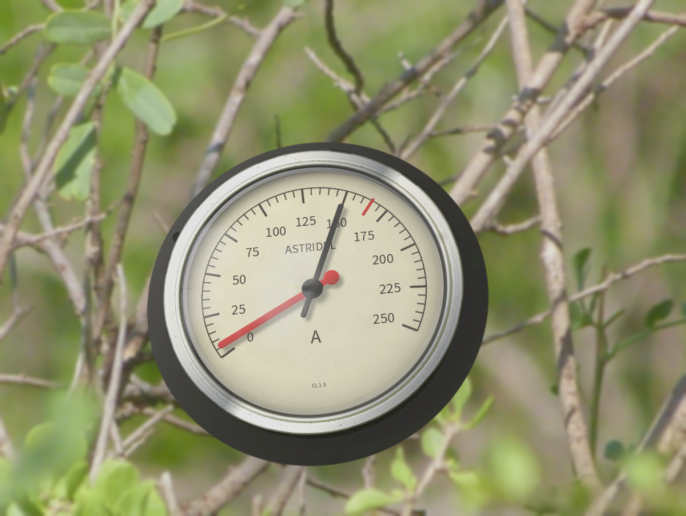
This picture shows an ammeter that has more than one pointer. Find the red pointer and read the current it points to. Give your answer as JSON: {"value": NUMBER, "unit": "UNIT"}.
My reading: {"value": 5, "unit": "A"}
